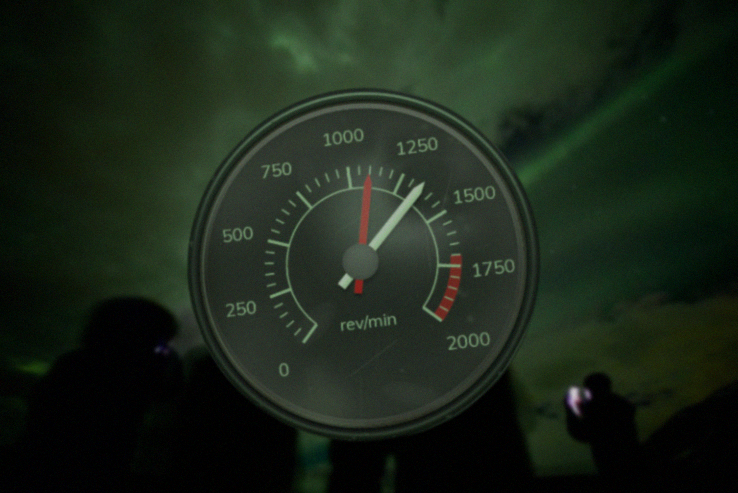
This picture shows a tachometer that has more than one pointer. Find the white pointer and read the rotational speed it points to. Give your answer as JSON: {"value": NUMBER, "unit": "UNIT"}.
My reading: {"value": 1350, "unit": "rpm"}
